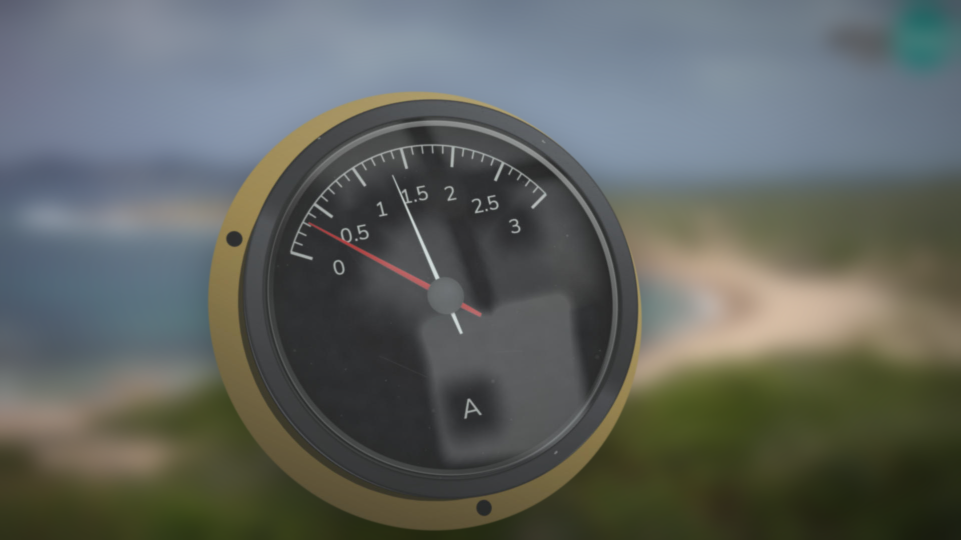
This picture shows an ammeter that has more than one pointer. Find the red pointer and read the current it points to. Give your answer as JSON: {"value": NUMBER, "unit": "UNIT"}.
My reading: {"value": 0.3, "unit": "A"}
